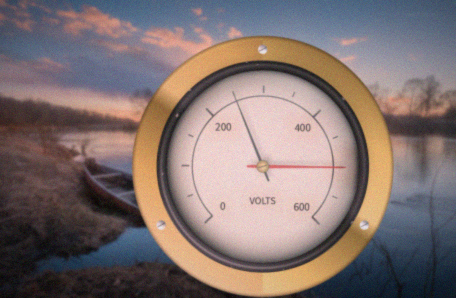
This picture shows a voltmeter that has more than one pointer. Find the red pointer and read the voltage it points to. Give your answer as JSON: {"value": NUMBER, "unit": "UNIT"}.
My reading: {"value": 500, "unit": "V"}
